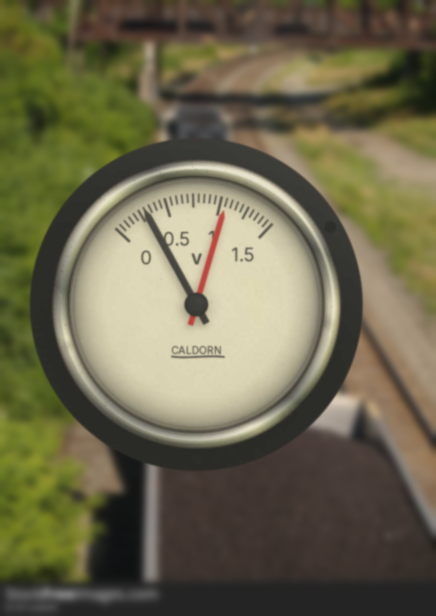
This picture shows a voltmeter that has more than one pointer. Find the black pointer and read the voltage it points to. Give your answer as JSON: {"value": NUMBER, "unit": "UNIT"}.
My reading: {"value": 0.3, "unit": "V"}
